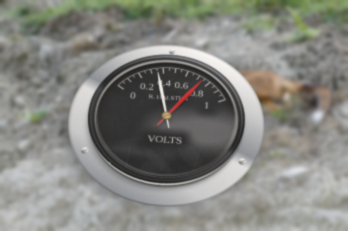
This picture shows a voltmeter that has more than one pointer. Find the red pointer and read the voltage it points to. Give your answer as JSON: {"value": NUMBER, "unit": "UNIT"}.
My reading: {"value": 0.75, "unit": "V"}
